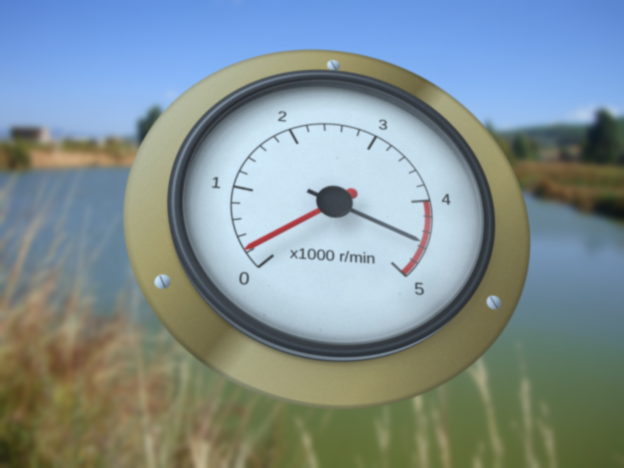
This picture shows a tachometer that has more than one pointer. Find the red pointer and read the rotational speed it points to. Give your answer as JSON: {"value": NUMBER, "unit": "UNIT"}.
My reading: {"value": 200, "unit": "rpm"}
